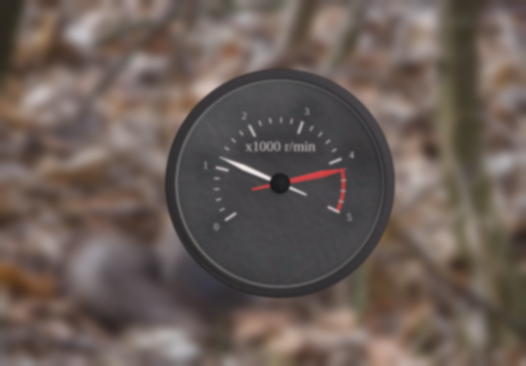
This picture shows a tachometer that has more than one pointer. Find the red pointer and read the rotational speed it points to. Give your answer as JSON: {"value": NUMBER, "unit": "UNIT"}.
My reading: {"value": 4200, "unit": "rpm"}
